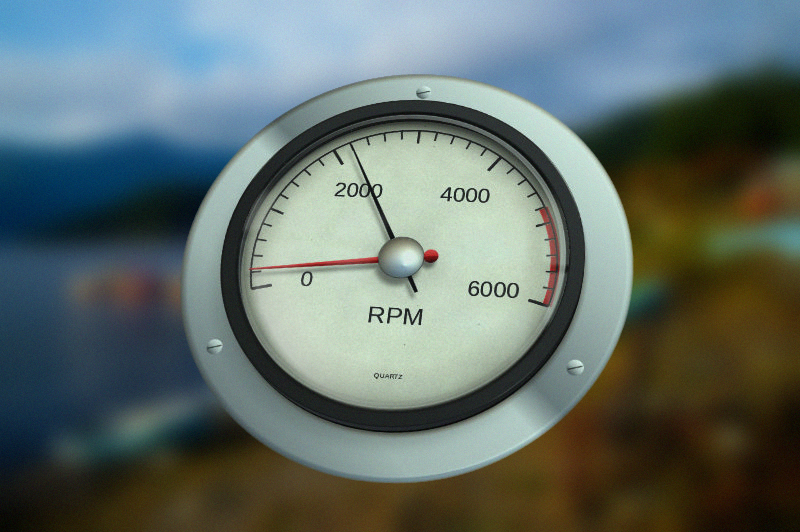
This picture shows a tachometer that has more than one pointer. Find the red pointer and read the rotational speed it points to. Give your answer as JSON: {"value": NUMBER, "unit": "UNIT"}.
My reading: {"value": 200, "unit": "rpm"}
